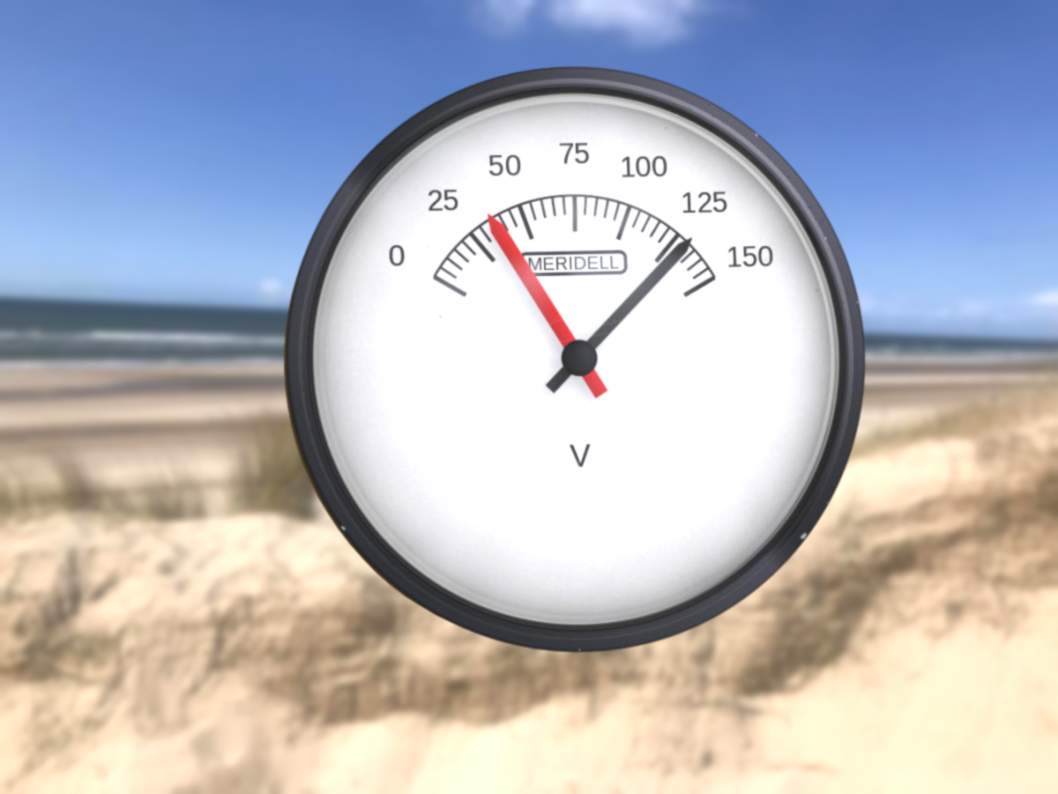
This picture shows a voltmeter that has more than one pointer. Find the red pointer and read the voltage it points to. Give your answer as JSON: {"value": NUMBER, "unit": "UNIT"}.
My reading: {"value": 35, "unit": "V"}
